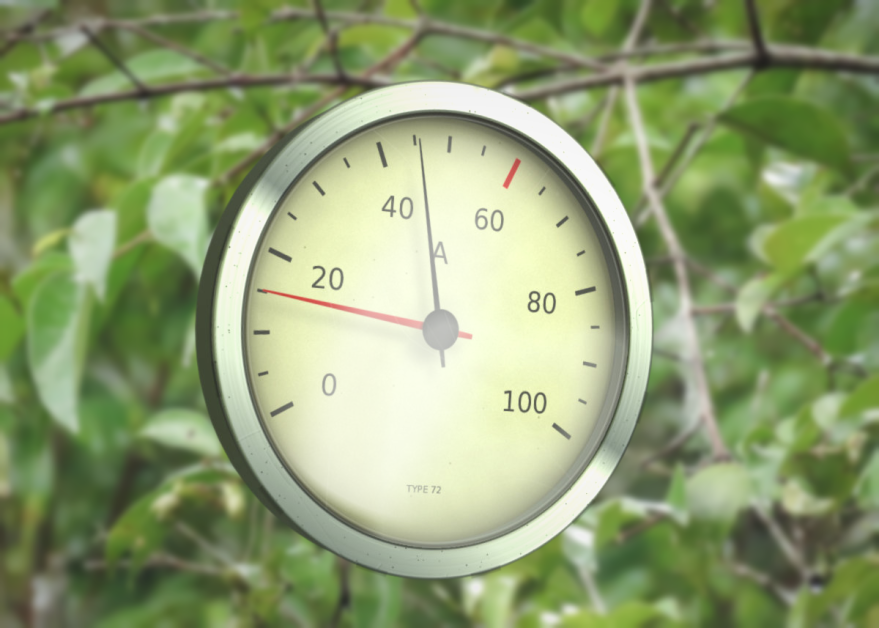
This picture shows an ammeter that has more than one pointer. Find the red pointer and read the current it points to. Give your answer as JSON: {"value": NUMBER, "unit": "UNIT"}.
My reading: {"value": 15, "unit": "A"}
